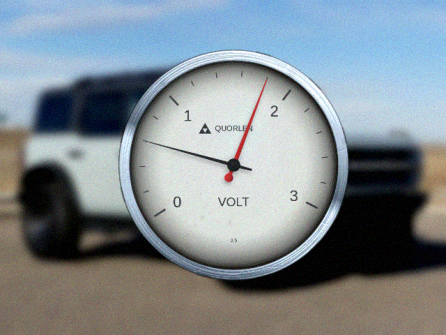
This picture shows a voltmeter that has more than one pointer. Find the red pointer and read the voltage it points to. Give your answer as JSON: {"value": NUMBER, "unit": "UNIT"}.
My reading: {"value": 1.8, "unit": "V"}
